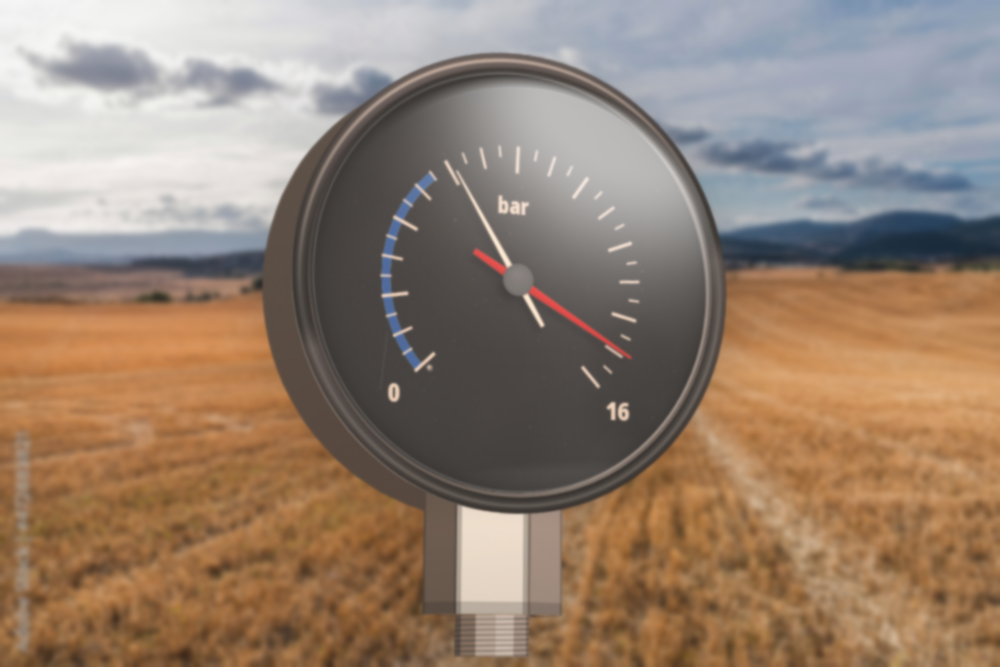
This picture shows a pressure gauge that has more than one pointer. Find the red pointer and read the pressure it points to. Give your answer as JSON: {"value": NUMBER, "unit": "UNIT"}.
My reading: {"value": 15, "unit": "bar"}
